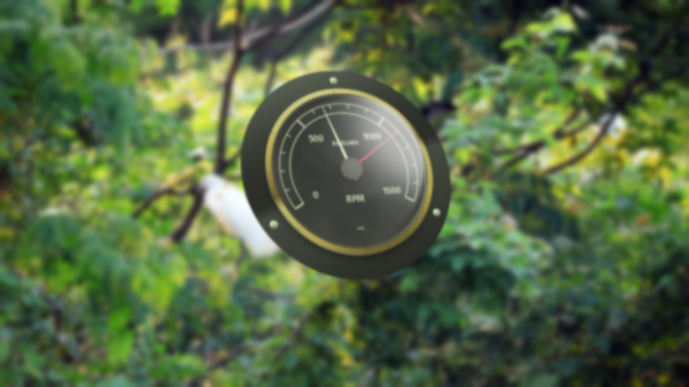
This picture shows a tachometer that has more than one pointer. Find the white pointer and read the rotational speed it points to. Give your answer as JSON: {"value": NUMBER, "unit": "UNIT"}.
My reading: {"value": 650, "unit": "rpm"}
